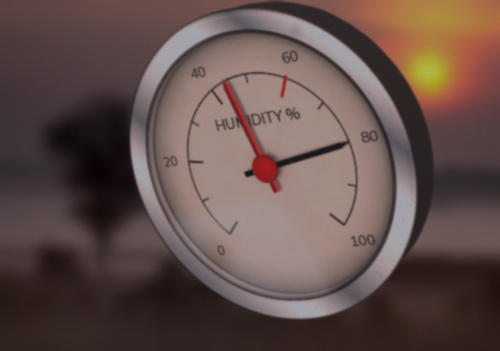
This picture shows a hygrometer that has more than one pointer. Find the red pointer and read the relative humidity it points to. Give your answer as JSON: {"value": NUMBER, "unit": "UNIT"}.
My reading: {"value": 45, "unit": "%"}
